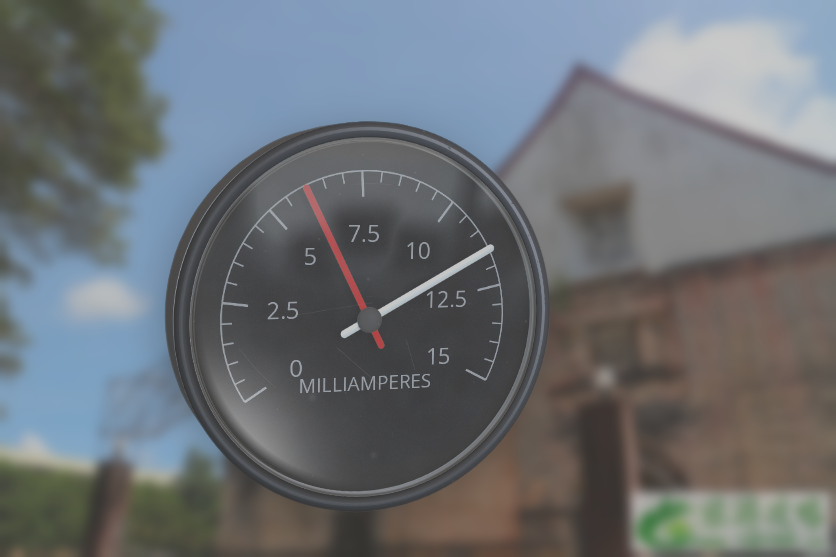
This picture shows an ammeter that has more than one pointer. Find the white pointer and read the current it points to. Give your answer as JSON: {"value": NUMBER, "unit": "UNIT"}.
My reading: {"value": 11.5, "unit": "mA"}
